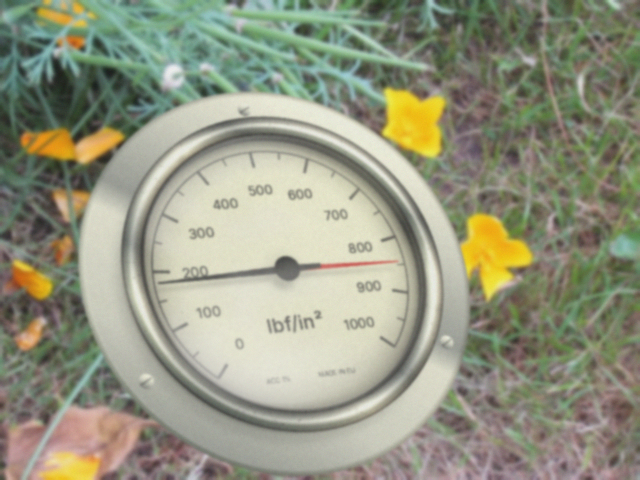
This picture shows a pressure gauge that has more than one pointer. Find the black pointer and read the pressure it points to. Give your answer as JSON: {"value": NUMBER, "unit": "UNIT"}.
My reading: {"value": 175, "unit": "psi"}
